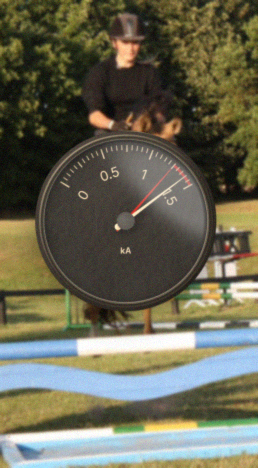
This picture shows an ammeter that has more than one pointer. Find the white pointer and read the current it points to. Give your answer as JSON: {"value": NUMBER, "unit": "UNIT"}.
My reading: {"value": 1.4, "unit": "kA"}
